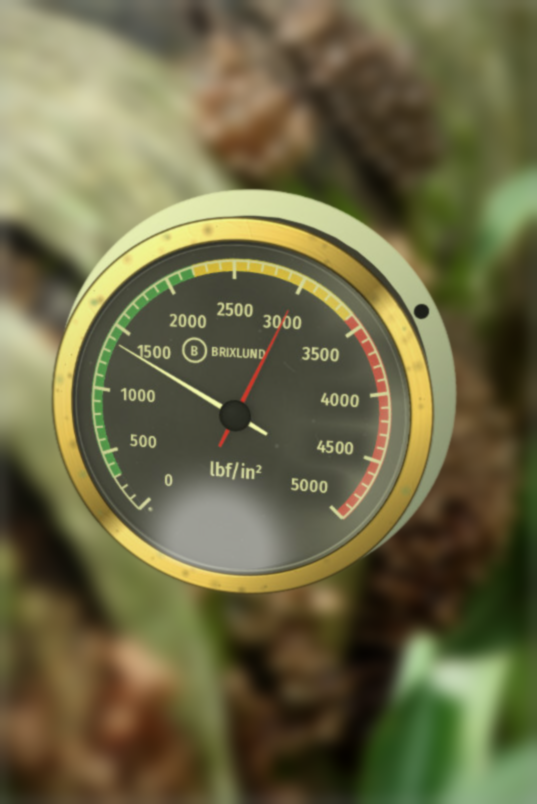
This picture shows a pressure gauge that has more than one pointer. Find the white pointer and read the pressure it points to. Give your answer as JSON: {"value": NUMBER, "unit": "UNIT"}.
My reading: {"value": 1400, "unit": "psi"}
